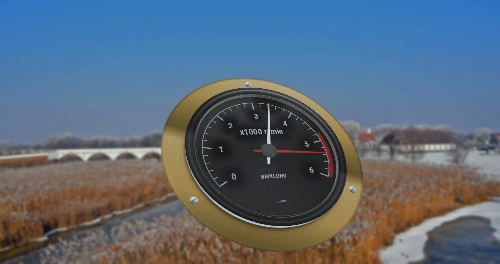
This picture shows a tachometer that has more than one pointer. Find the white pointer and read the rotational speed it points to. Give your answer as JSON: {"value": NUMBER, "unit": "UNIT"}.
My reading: {"value": 3400, "unit": "rpm"}
